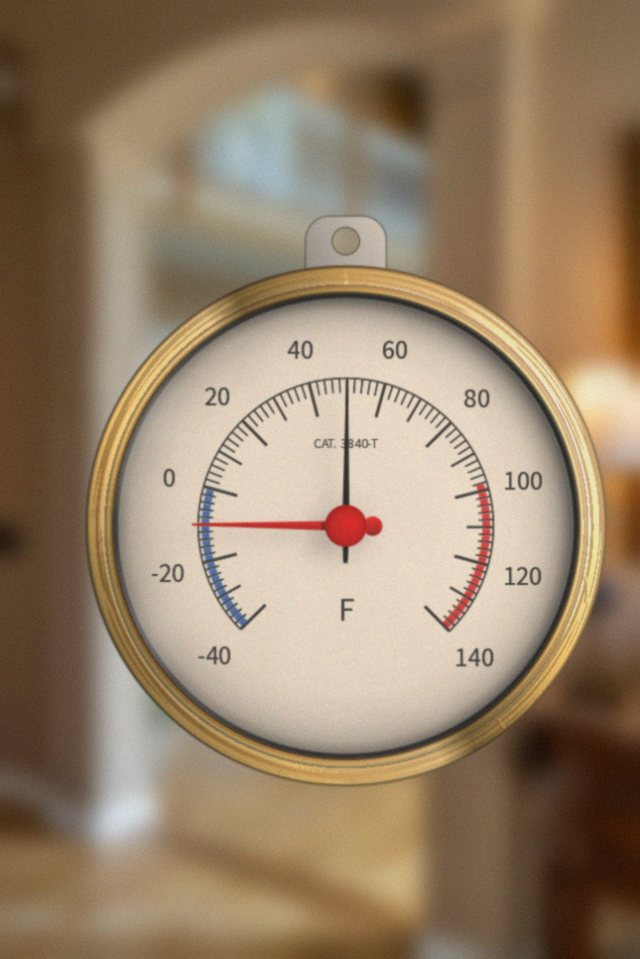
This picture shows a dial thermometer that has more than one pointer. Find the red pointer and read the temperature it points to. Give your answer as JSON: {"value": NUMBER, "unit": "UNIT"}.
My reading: {"value": -10, "unit": "°F"}
